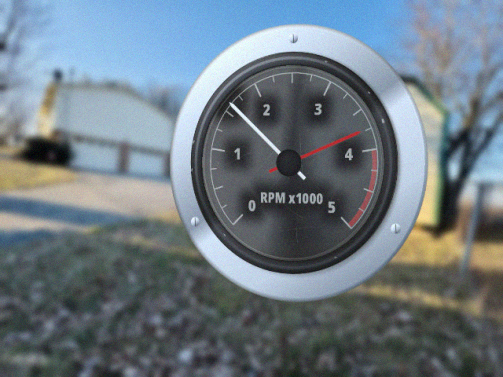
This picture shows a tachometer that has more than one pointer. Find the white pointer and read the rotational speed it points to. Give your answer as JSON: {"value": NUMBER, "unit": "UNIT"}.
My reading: {"value": 1625, "unit": "rpm"}
